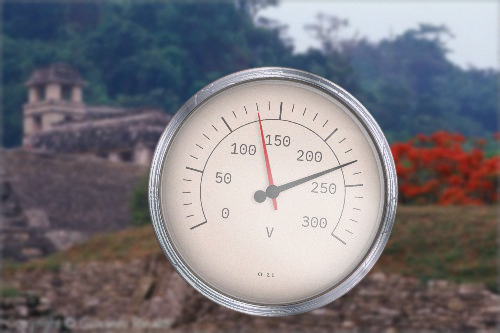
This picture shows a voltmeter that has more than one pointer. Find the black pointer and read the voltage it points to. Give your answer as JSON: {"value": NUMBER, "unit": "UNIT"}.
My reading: {"value": 230, "unit": "V"}
